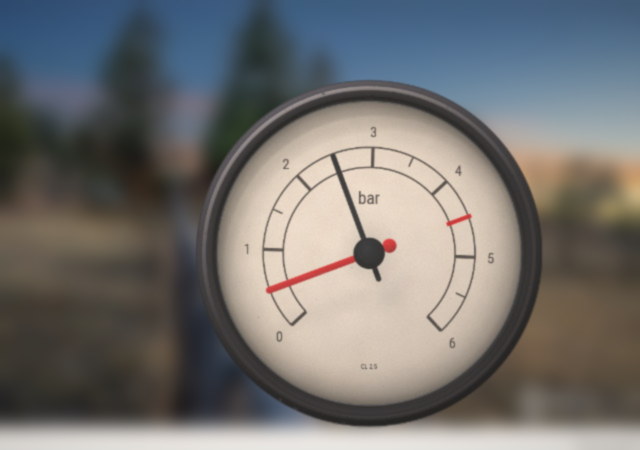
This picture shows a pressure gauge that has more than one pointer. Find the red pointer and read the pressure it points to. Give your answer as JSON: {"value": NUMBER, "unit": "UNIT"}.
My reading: {"value": 0.5, "unit": "bar"}
